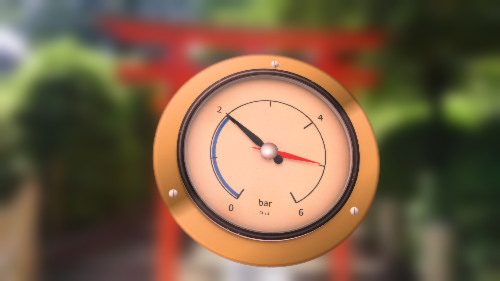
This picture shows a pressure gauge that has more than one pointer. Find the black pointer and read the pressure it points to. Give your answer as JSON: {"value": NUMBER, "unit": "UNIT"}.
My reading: {"value": 2, "unit": "bar"}
